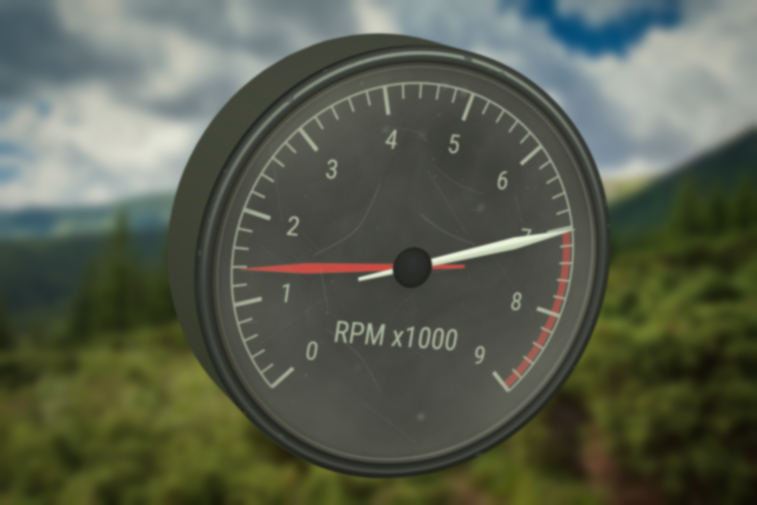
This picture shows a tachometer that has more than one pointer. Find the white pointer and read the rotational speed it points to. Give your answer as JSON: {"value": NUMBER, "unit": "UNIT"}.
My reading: {"value": 7000, "unit": "rpm"}
